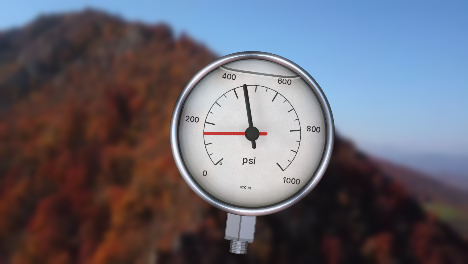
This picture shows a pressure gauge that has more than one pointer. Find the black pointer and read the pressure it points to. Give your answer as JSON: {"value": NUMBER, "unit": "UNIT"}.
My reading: {"value": 450, "unit": "psi"}
